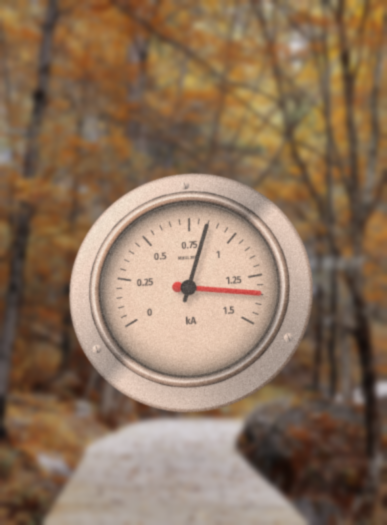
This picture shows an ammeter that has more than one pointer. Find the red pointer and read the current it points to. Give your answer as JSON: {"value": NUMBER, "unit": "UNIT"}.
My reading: {"value": 1.35, "unit": "kA"}
